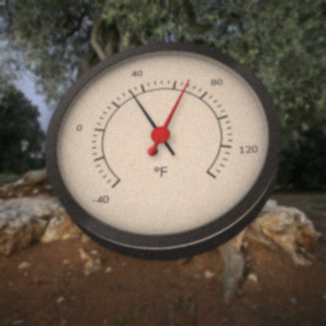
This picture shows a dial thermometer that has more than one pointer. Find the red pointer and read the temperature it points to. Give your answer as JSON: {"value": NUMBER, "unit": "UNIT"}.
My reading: {"value": 68, "unit": "°F"}
